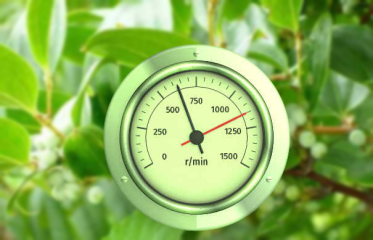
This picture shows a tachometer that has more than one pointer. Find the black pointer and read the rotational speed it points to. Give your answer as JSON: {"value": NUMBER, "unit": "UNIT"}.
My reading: {"value": 625, "unit": "rpm"}
